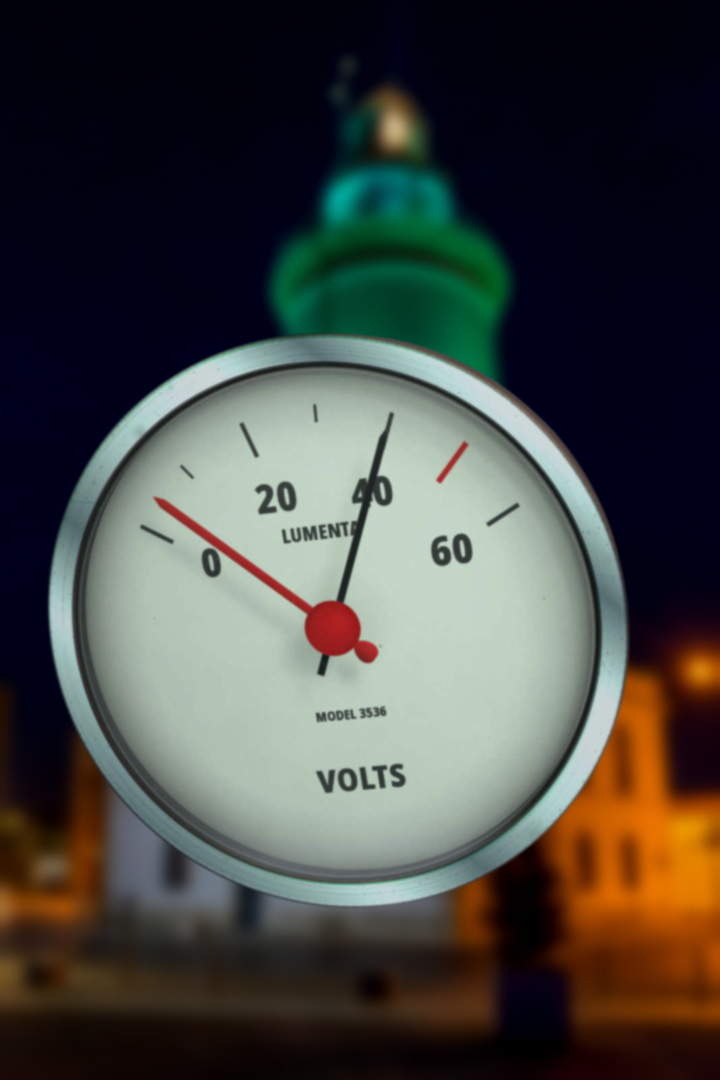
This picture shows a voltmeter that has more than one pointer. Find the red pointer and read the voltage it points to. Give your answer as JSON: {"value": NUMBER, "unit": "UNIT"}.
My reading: {"value": 5, "unit": "V"}
